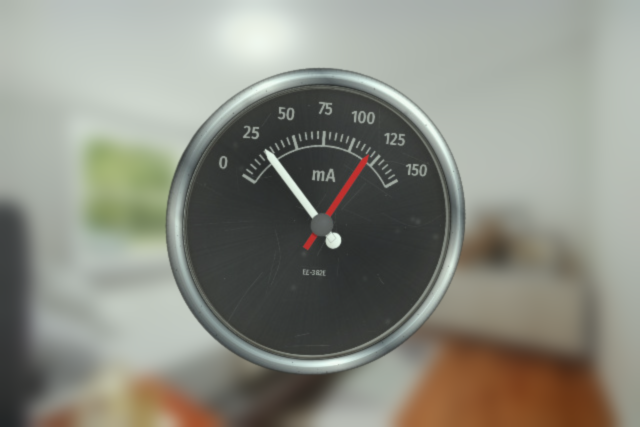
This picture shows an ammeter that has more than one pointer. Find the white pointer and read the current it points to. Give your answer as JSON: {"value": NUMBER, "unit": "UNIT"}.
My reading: {"value": 25, "unit": "mA"}
